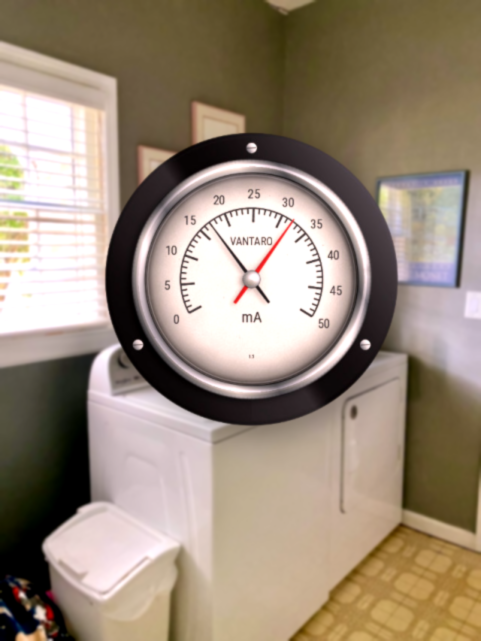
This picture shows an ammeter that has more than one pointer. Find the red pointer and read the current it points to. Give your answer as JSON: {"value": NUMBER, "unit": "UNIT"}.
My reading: {"value": 32, "unit": "mA"}
